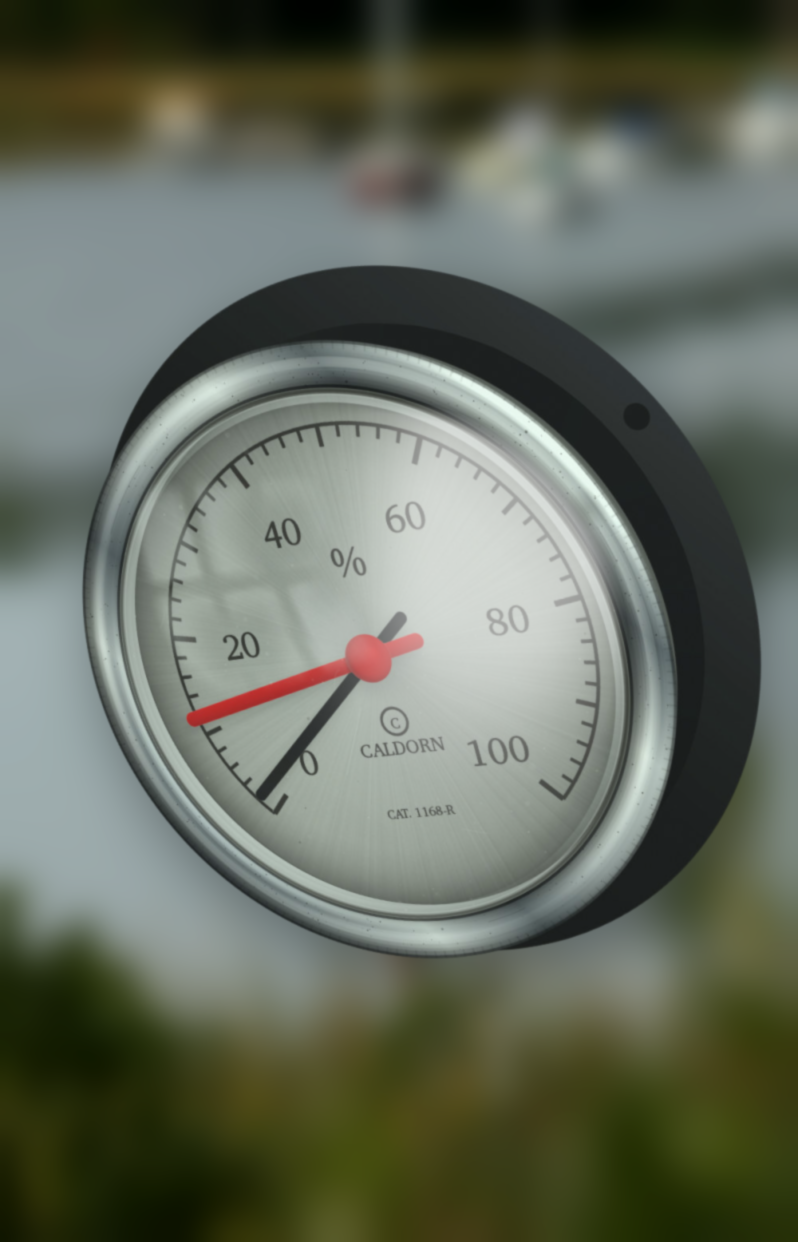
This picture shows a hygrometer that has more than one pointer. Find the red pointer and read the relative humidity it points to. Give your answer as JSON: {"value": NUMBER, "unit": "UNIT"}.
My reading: {"value": 12, "unit": "%"}
